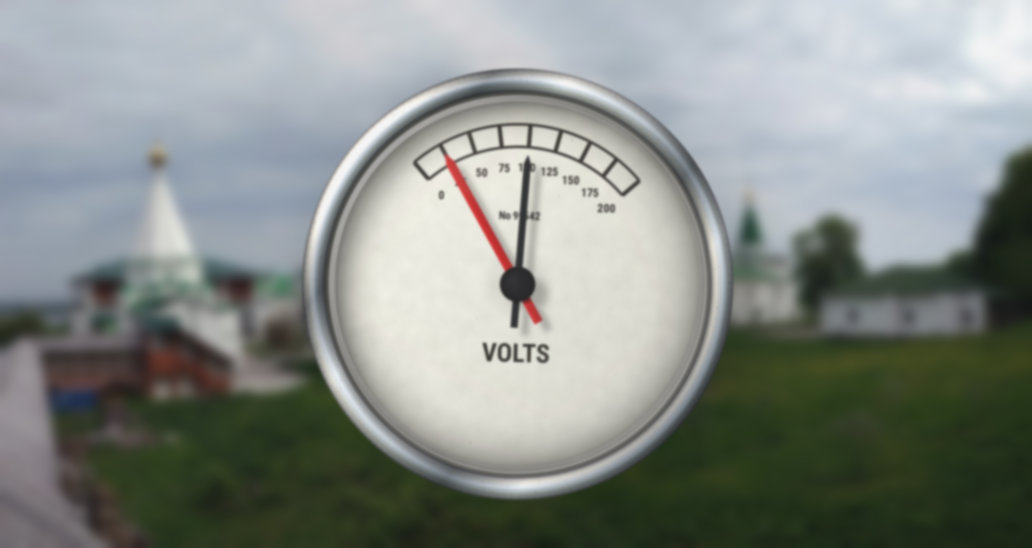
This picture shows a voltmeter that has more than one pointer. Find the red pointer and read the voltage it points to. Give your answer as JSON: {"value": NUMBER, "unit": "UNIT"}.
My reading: {"value": 25, "unit": "V"}
